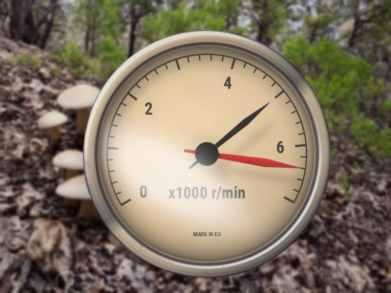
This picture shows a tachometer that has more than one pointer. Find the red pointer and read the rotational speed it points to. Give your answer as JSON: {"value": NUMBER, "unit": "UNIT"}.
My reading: {"value": 6400, "unit": "rpm"}
